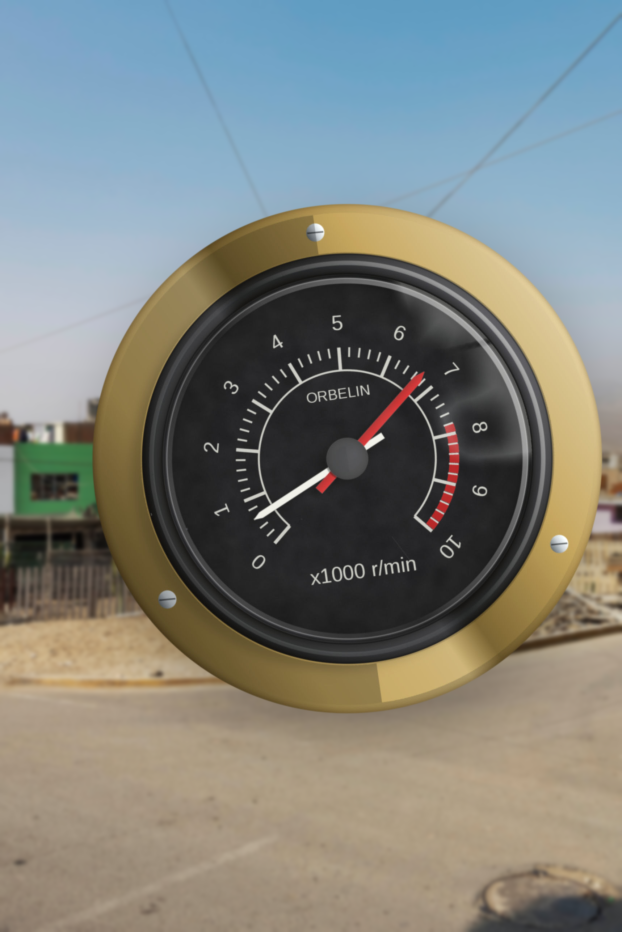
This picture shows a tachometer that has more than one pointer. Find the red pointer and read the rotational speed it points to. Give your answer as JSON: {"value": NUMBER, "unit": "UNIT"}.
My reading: {"value": 6700, "unit": "rpm"}
